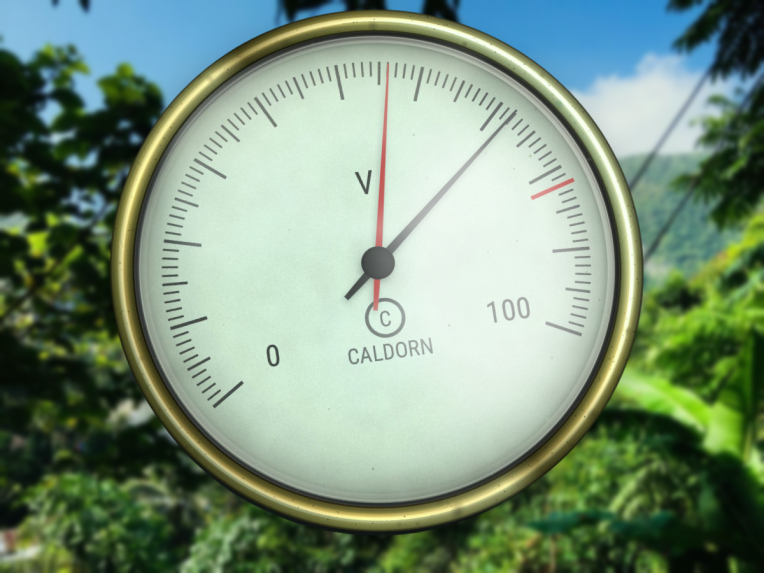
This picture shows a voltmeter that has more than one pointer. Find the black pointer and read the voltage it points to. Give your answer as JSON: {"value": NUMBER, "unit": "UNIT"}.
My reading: {"value": 72, "unit": "V"}
